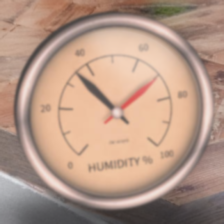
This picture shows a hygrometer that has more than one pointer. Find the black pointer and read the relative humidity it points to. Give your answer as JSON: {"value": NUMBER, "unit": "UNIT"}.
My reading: {"value": 35, "unit": "%"}
